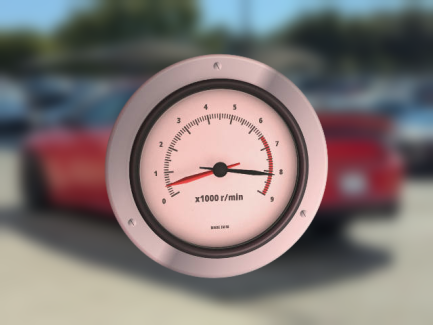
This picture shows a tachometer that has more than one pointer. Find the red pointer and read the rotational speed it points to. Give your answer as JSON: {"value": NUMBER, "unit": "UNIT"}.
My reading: {"value": 500, "unit": "rpm"}
